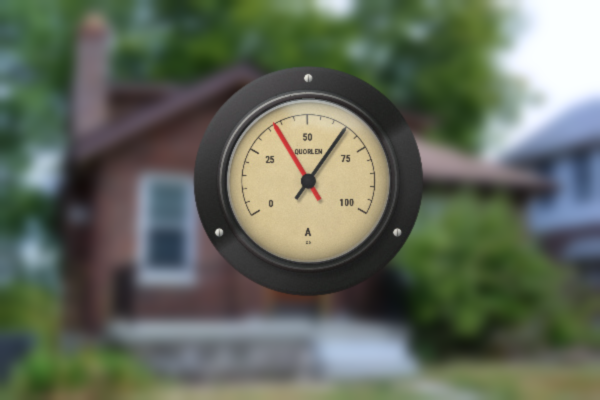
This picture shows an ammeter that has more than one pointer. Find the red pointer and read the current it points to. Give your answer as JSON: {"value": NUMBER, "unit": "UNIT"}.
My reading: {"value": 37.5, "unit": "A"}
